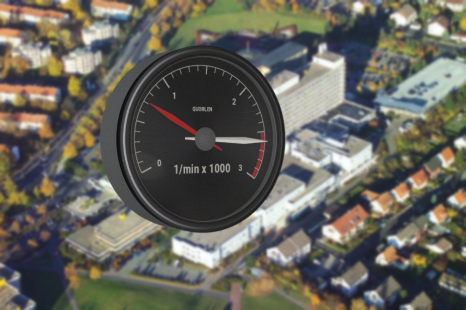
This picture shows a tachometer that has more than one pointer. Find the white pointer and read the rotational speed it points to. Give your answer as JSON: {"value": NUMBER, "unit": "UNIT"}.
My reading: {"value": 2600, "unit": "rpm"}
